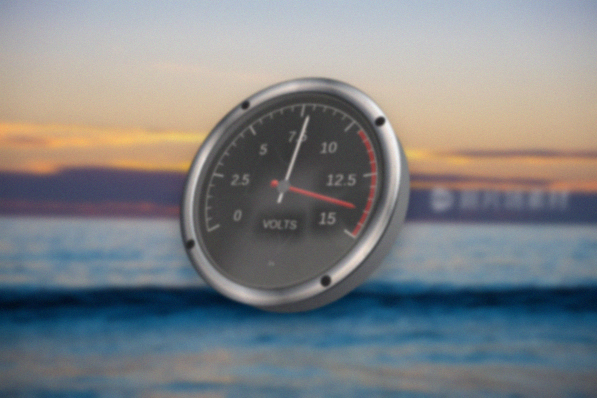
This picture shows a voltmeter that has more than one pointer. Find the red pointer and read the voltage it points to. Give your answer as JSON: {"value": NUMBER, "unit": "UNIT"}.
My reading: {"value": 14, "unit": "V"}
